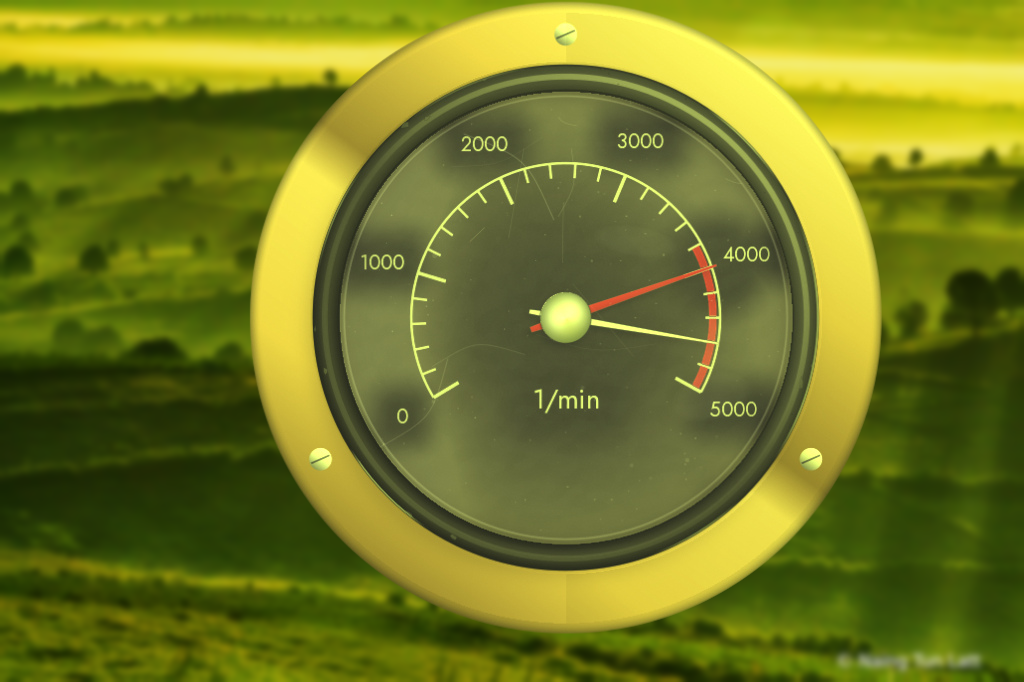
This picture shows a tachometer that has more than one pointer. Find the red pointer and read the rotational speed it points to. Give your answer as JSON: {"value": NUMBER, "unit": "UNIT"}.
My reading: {"value": 4000, "unit": "rpm"}
